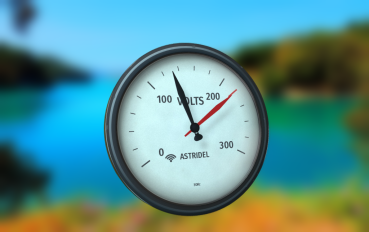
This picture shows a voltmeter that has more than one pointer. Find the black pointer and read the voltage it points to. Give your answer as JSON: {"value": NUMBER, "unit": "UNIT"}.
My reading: {"value": 130, "unit": "V"}
